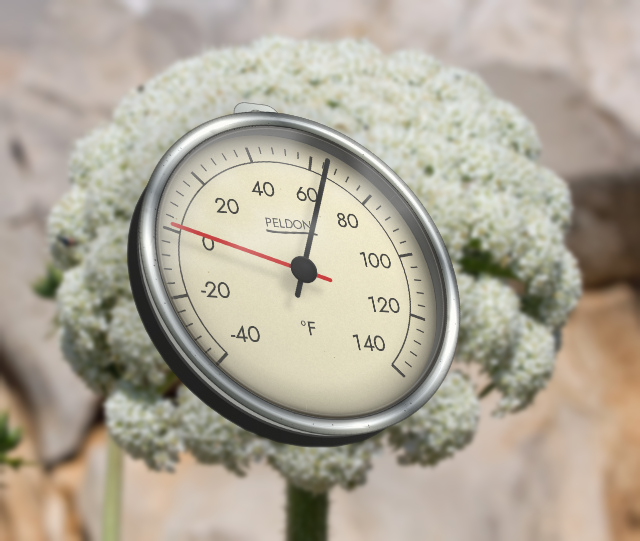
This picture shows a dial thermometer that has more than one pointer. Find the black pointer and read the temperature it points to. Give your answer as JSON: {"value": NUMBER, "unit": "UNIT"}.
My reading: {"value": 64, "unit": "°F"}
